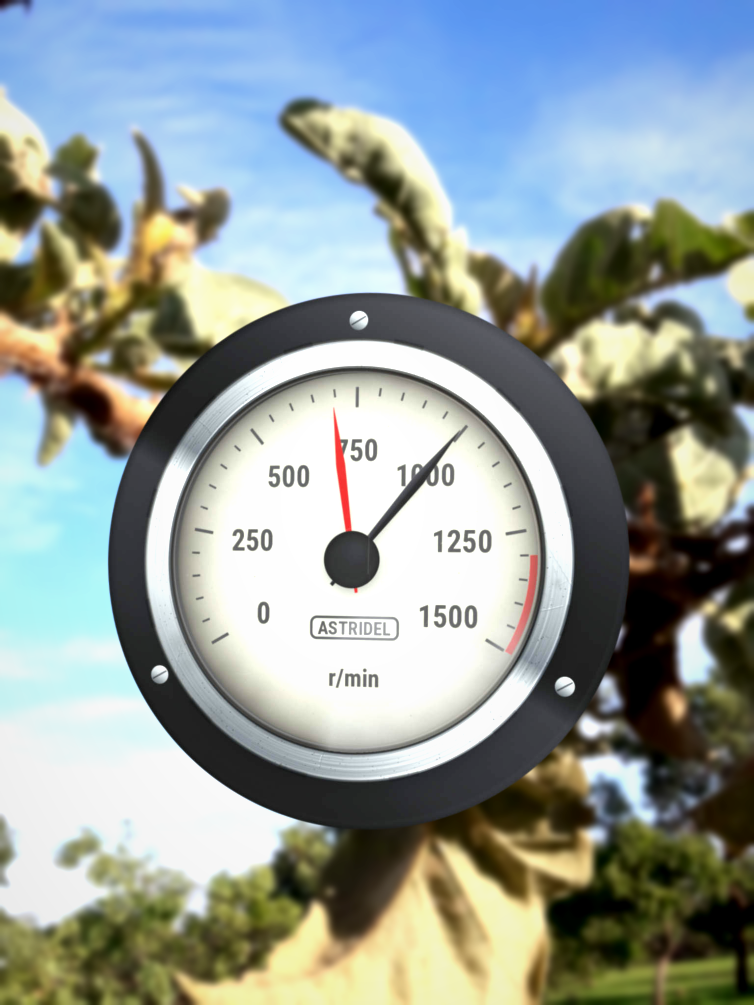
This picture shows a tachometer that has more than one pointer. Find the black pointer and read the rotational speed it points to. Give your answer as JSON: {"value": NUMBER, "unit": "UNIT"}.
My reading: {"value": 1000, "unit": "rpm"}
